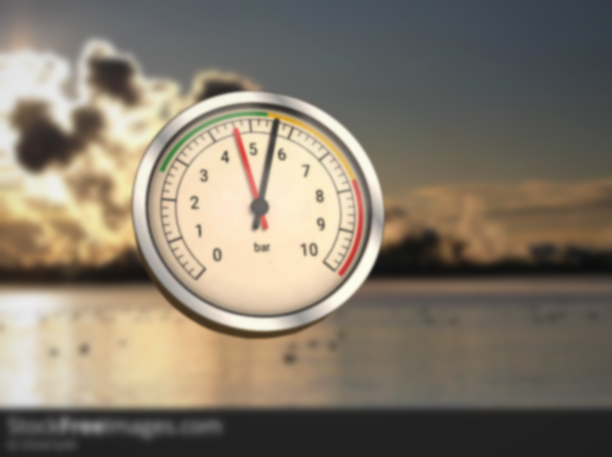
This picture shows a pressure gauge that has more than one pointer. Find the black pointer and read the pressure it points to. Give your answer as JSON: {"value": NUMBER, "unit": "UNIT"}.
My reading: {"value": 5.6, "unit": "bar"}
